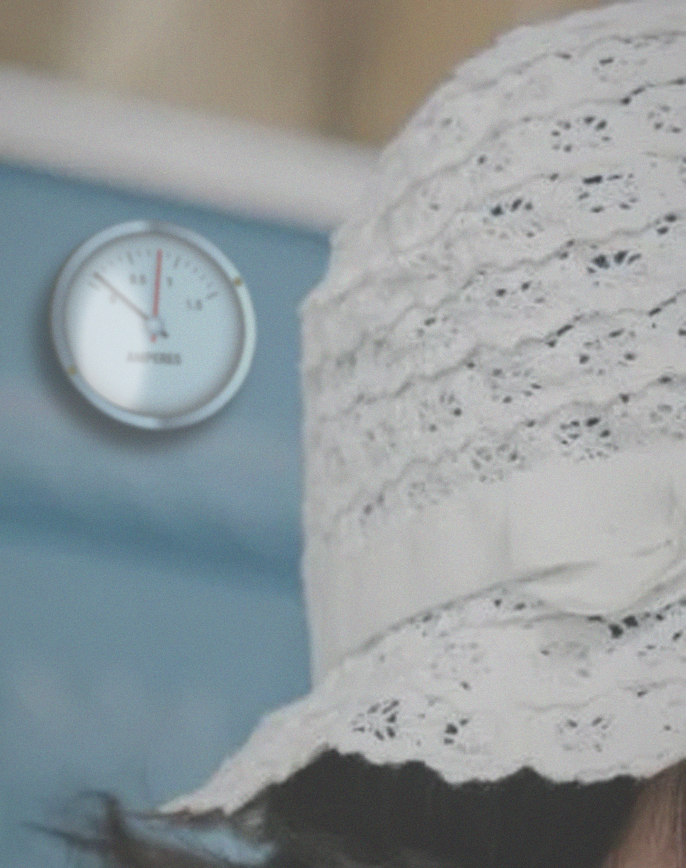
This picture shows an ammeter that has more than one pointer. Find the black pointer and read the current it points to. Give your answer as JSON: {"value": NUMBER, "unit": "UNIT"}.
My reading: {"value": 0.1, "unit": "A"}
